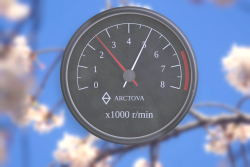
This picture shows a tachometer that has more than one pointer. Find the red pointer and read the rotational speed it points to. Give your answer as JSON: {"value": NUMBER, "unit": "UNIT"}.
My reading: {"value": 2500, "unit": "rpm"}
